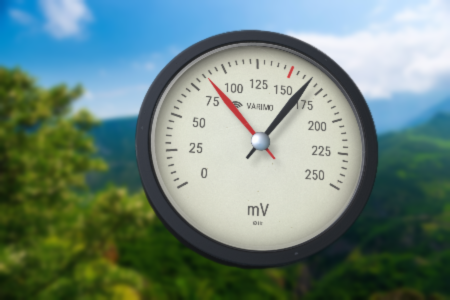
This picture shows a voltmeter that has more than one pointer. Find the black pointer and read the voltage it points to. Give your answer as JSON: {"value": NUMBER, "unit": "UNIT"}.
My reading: {"value": 165, "unit": "mV"}
